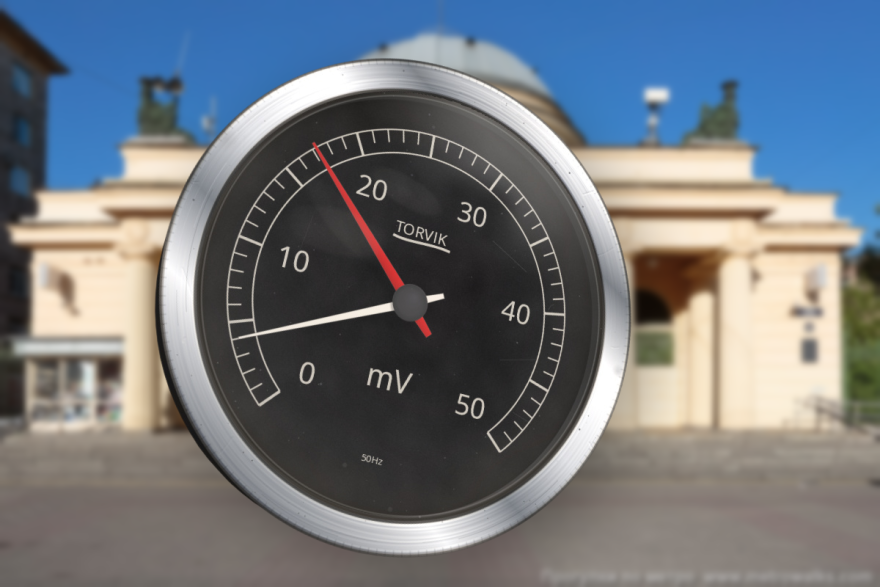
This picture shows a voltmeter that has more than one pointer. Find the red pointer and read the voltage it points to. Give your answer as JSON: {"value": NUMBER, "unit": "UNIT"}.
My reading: {"value": 17, "unit": "mV"}
